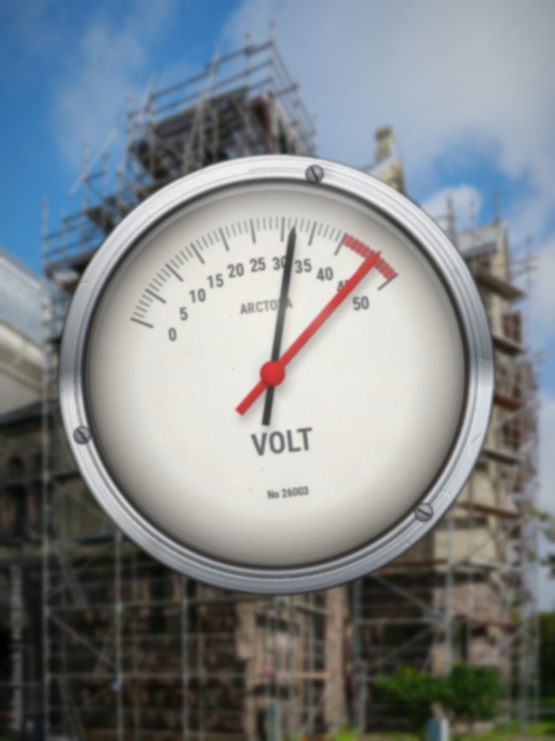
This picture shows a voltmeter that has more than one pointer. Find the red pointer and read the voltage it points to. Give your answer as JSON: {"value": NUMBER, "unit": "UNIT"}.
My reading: {"value": 46, "unit": "V"}
